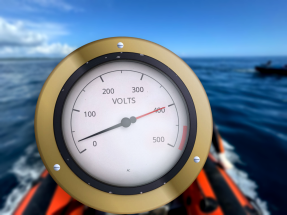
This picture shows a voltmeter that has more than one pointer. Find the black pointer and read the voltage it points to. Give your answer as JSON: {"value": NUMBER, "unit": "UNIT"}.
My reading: {"value": 25, "unit": "V"}
